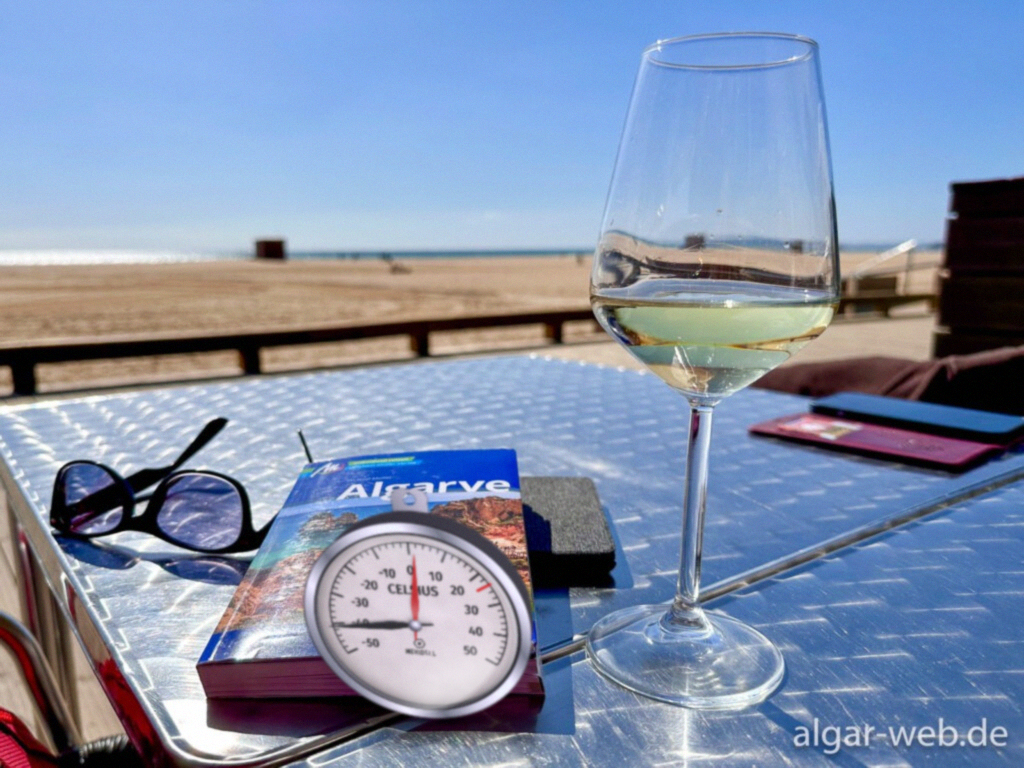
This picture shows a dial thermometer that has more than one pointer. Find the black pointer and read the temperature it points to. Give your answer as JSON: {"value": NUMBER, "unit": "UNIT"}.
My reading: {"value": -40, "unit": "°C"}
